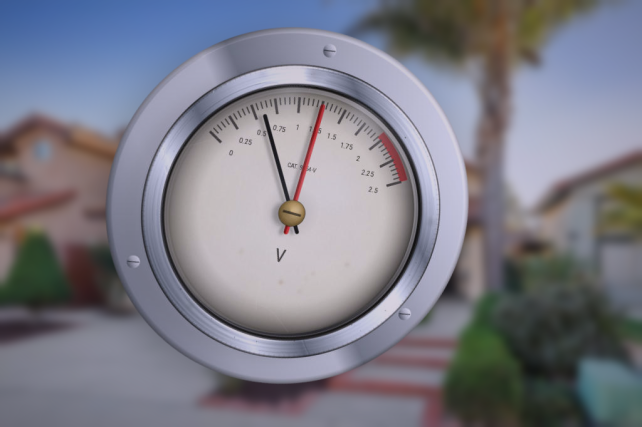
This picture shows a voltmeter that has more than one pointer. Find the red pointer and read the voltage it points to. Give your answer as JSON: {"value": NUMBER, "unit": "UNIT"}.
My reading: {"value": 1.25, "unit": "V"}
